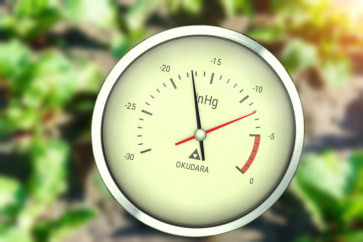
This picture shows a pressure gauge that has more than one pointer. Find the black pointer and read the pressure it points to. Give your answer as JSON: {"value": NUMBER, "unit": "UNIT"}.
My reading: {"value": -17.5, "unit": "inHg"}
